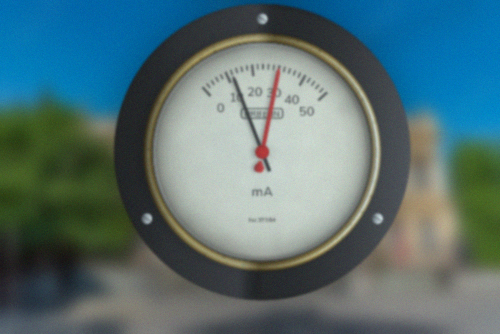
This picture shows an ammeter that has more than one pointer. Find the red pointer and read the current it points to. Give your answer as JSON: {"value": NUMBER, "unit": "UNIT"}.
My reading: {"value": 30, "unit": "mA"}
